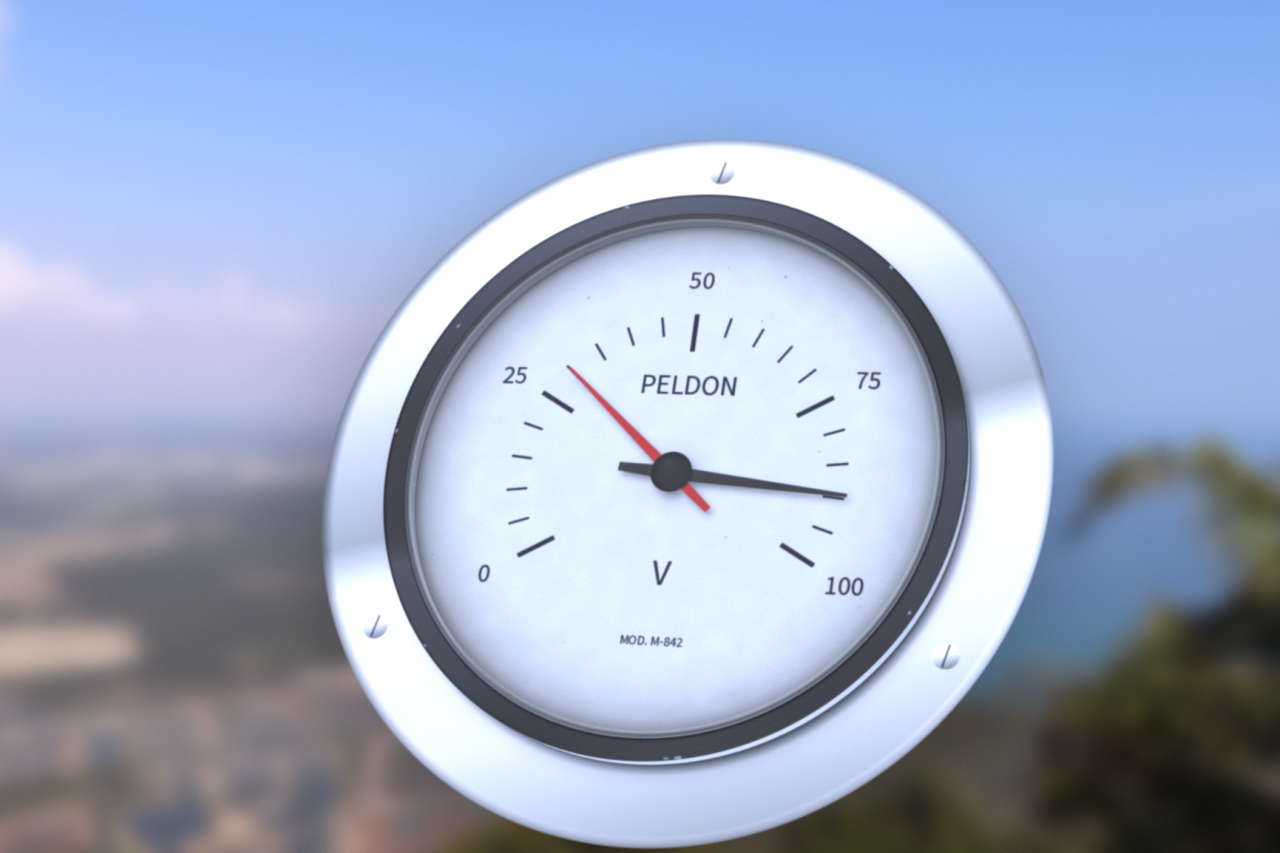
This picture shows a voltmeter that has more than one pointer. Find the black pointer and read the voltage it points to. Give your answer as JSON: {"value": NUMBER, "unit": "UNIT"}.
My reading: {"value": 90, "unit": "V"}
